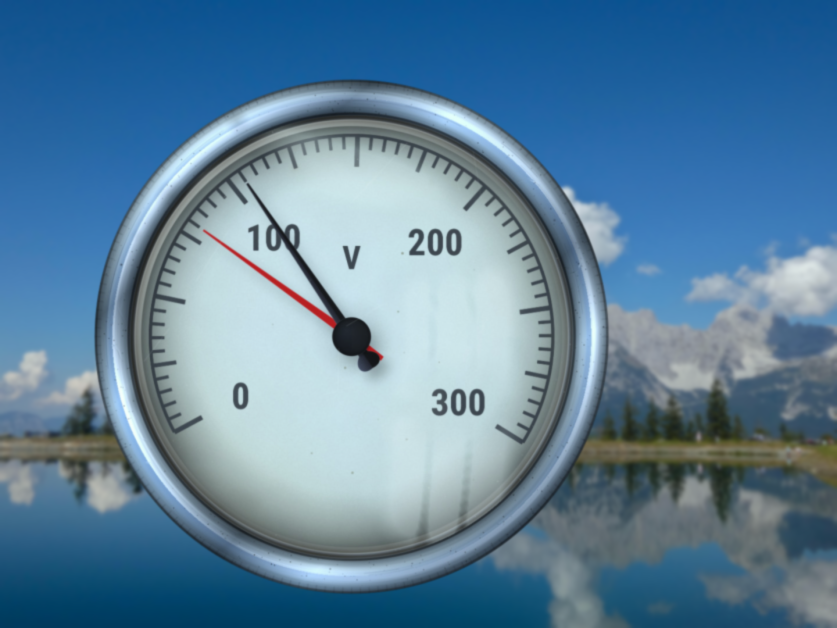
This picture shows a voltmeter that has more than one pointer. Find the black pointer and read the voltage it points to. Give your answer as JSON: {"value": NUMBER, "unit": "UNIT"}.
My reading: {"value": 105, "unit": "V"}
